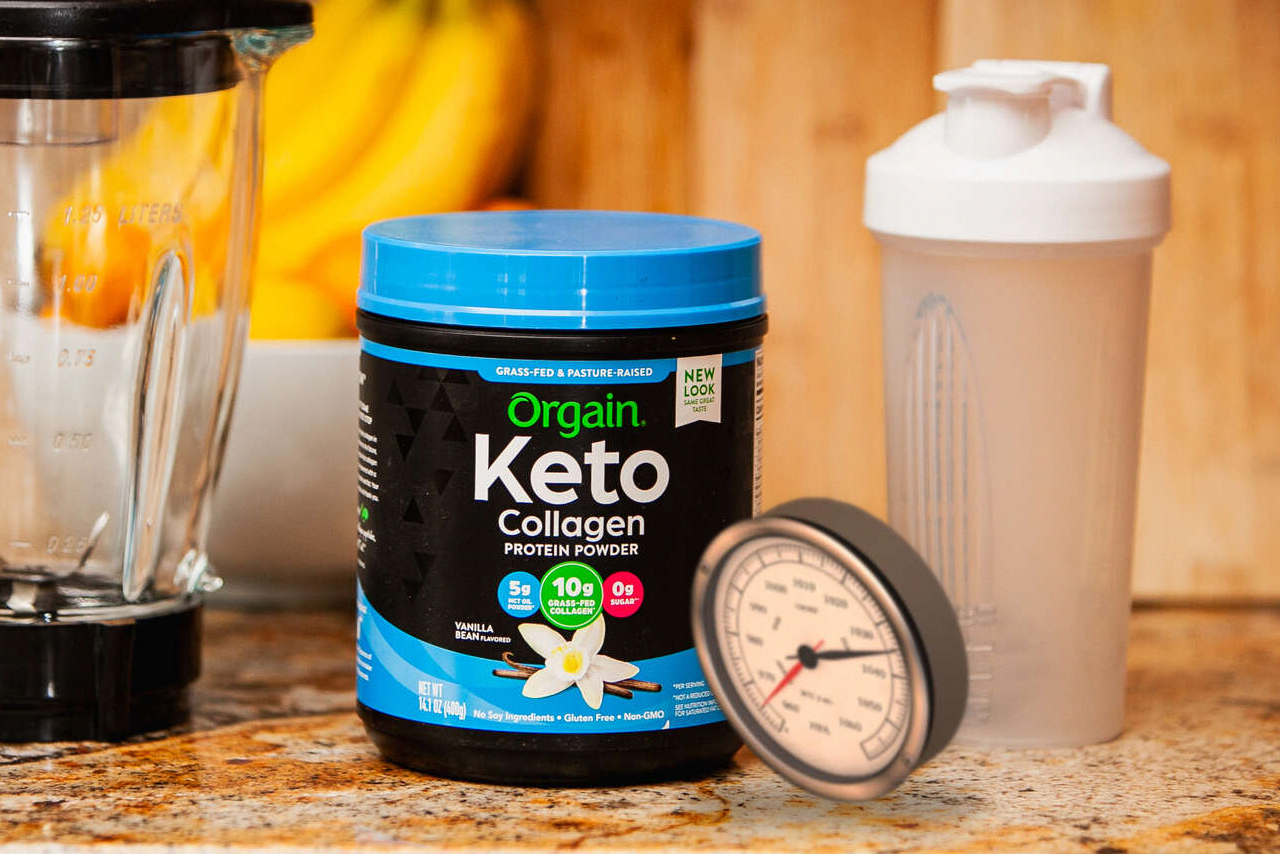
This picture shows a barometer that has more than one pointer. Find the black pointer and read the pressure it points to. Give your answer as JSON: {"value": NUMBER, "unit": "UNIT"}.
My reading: {"value": 1035, "unit": "hPa"}
